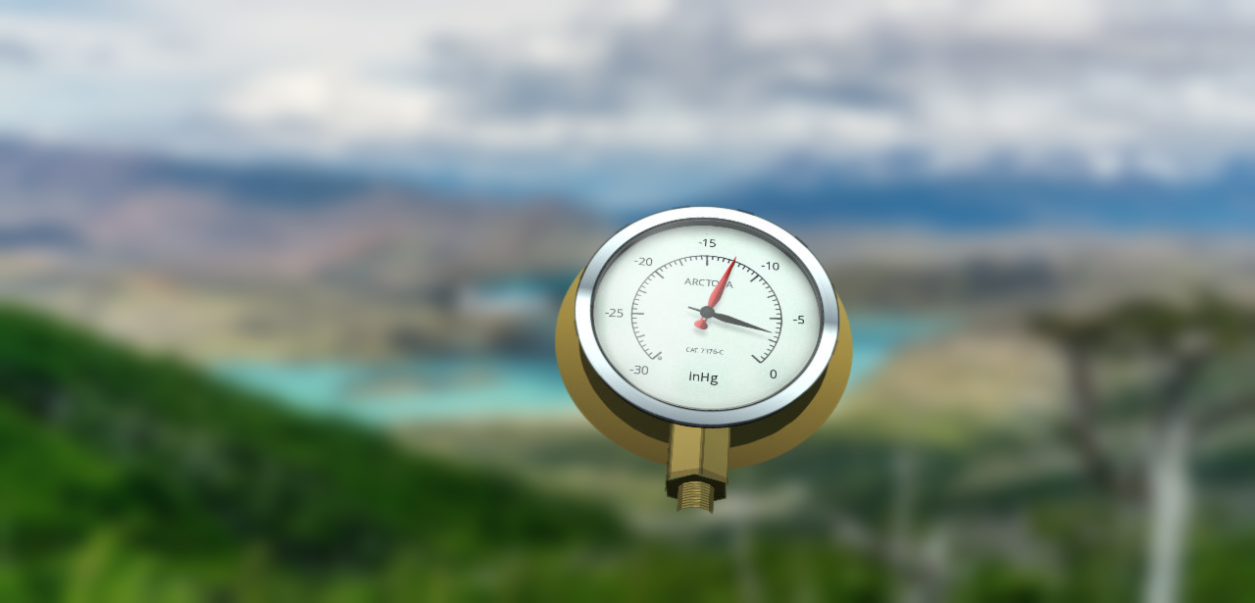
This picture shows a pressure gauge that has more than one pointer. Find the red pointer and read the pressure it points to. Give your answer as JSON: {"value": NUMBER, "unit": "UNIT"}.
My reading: {"value": -12.5, "unit": "inHg"}
